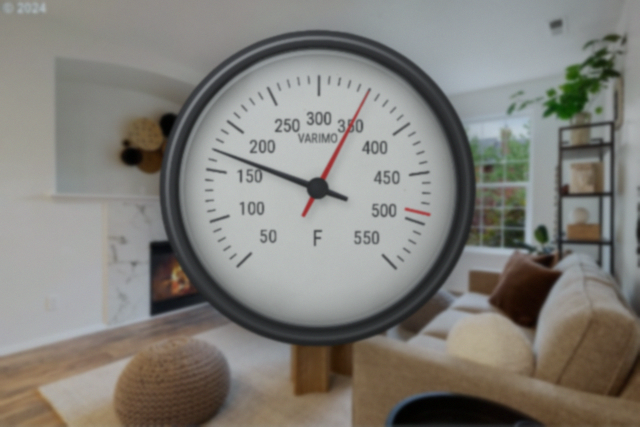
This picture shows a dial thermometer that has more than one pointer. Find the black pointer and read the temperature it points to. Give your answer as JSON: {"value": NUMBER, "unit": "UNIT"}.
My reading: {"value": 170, "unit": "°F"}
